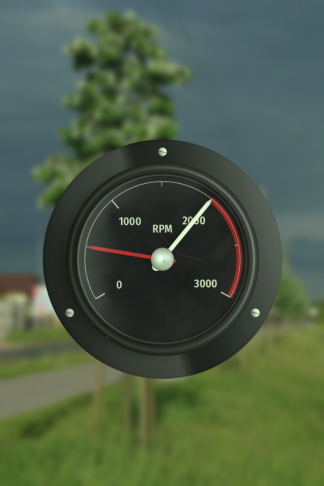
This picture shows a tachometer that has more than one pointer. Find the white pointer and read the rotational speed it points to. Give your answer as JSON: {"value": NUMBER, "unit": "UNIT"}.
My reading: {"value": 2000, "unit": "rpm"}
